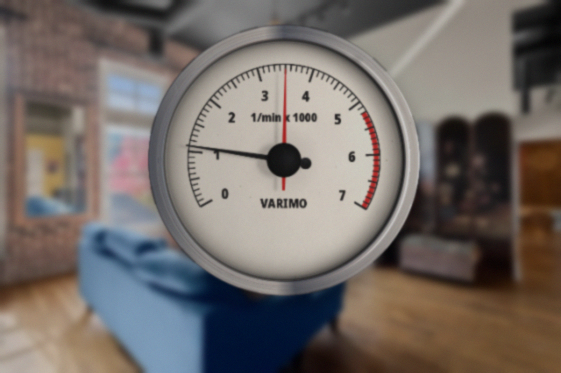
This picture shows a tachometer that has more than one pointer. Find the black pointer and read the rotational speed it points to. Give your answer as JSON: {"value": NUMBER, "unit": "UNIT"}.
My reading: {"value": 1100, "unit": "rpm"}
